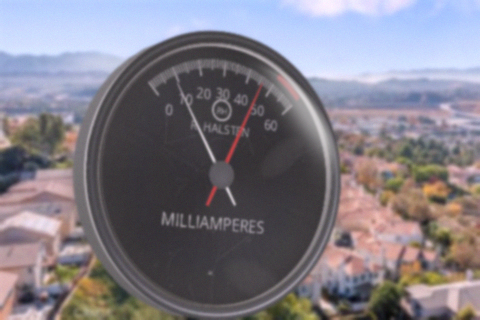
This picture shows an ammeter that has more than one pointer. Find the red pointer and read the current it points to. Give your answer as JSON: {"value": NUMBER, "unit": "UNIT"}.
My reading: {"value": 45, "unit": "mA"}
